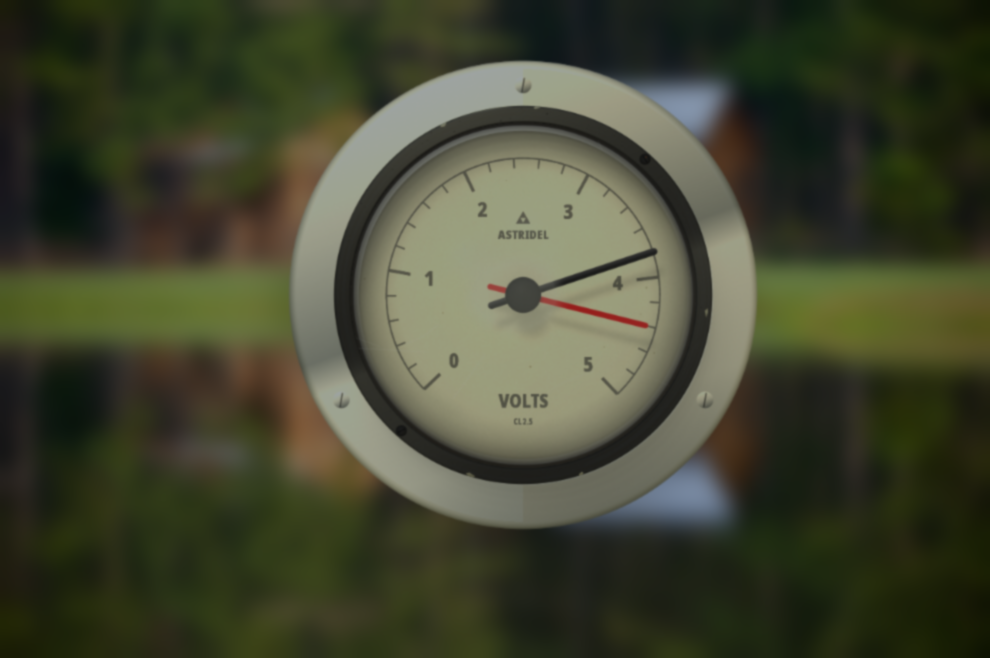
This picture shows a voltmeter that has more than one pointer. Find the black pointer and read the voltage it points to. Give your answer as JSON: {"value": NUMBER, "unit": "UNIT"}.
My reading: {"value": 3.8, "unit": "V"}
